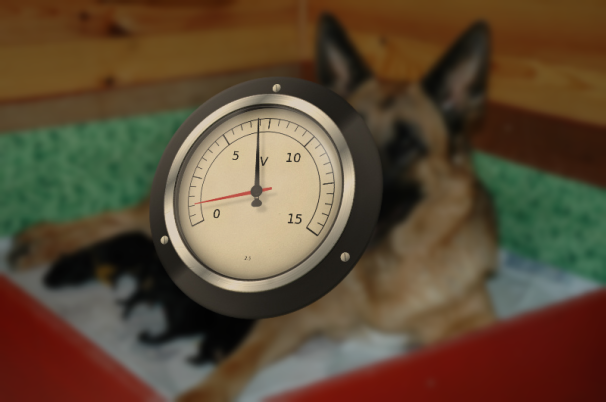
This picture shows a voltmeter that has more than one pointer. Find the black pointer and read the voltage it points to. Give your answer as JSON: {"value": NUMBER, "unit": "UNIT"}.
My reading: {"value": 7, "unit": "V"}
